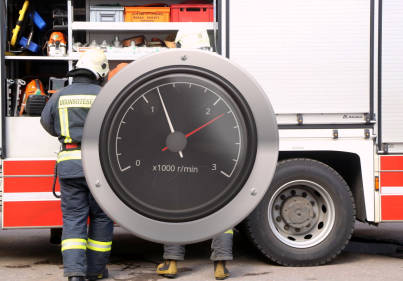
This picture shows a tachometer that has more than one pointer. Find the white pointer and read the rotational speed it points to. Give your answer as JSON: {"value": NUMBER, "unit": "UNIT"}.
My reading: {"value": 1200, "unit": "rpm"}
